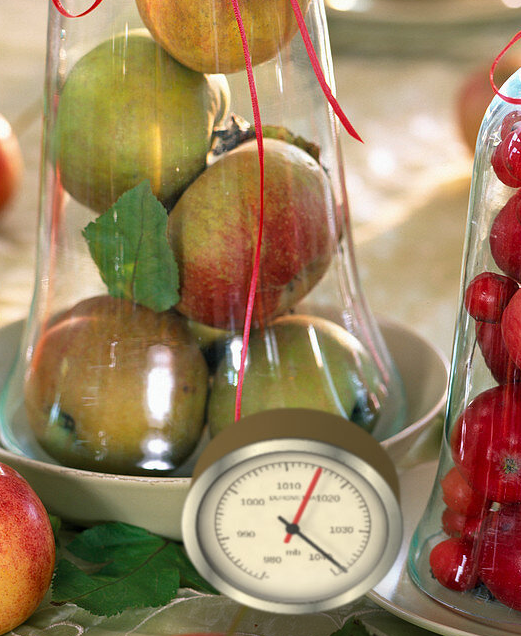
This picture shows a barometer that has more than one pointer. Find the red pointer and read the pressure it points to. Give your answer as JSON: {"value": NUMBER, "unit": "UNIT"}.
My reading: {"value": 1015, "unit": "mbar"}
